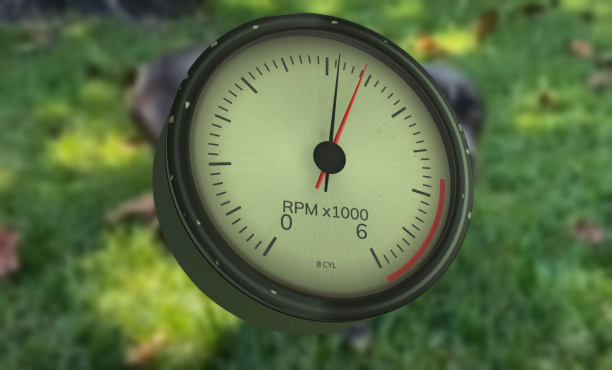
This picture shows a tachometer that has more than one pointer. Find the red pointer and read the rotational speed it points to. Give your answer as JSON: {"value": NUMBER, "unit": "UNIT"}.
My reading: {"value": 3400, "unit": "rpm"}
